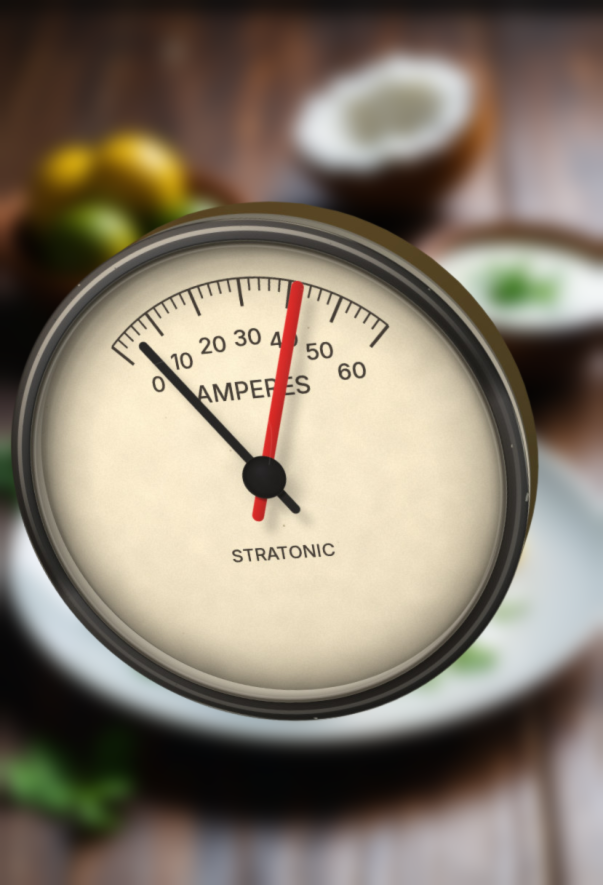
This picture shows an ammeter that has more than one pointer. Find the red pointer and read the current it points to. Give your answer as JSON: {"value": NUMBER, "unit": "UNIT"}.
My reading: {"value": 42, "unit": "A"}
